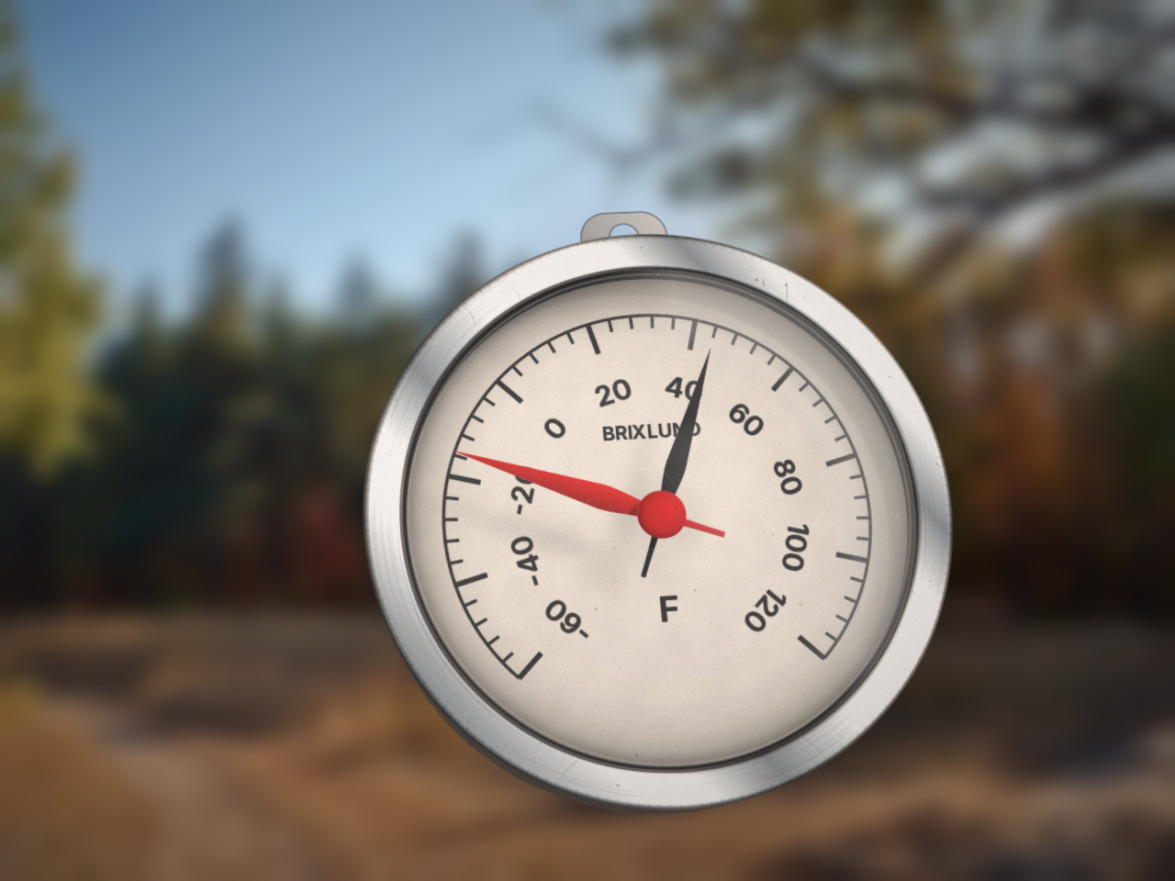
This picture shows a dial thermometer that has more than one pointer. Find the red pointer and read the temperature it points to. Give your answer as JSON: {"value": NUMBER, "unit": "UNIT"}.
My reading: {"value": -16, "unit": "°F"}
